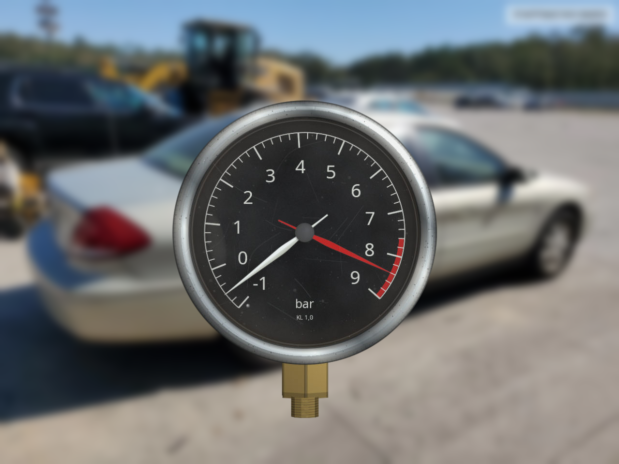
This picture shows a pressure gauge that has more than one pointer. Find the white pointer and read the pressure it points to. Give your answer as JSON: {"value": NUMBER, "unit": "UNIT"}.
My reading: {"value": -0.6, "unit": "bar"}
